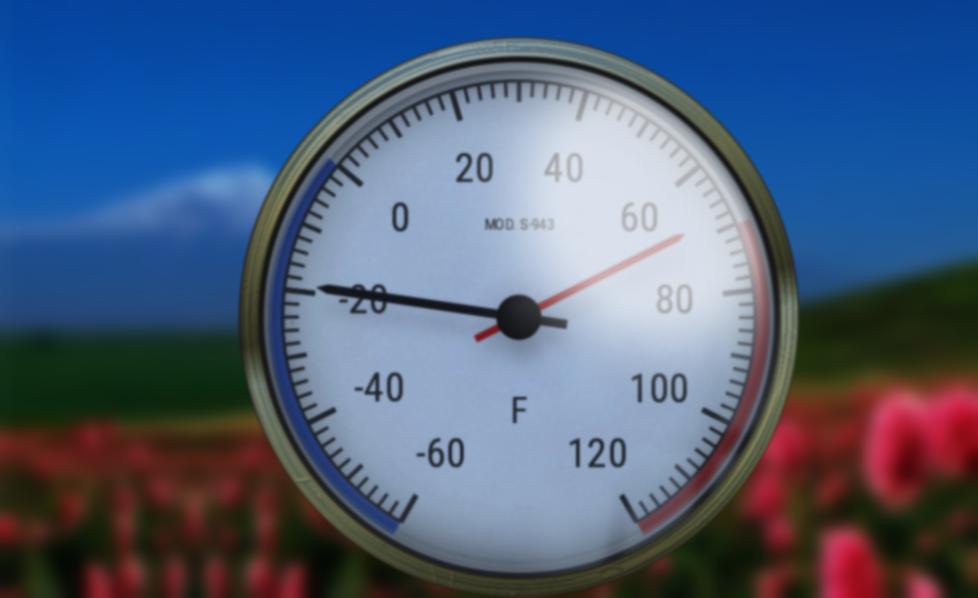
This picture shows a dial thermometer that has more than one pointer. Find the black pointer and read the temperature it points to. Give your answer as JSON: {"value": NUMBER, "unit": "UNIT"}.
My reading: {"value": -19, "unit": "°F"}
